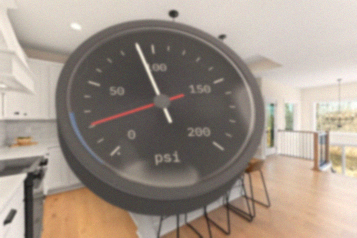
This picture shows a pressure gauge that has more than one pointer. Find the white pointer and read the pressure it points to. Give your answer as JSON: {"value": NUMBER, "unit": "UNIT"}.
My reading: {"value": 90, "unit": "psi"}
